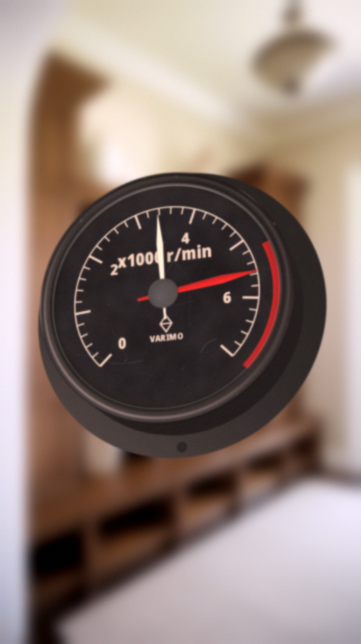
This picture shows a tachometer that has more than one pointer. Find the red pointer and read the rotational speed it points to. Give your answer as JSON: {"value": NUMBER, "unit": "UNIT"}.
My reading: {"value": 5600, "unit": "rpm"}
